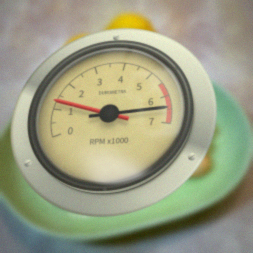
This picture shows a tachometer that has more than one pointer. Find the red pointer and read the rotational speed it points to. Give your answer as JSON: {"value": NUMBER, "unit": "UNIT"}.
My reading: {"value": 1250, "unit": "rpm"}
